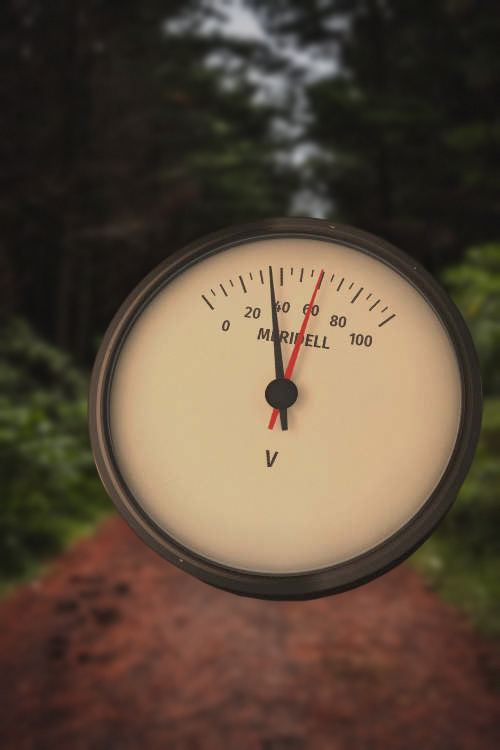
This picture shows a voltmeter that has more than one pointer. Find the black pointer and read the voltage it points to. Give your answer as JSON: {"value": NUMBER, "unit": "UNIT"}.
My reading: {"value": 35, "unit": "V"}
